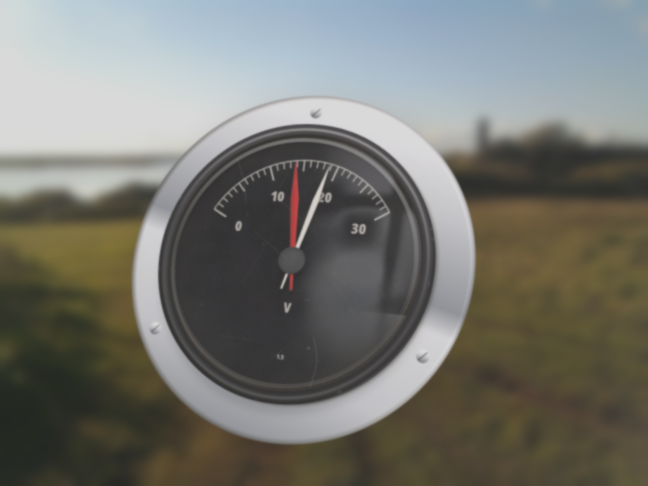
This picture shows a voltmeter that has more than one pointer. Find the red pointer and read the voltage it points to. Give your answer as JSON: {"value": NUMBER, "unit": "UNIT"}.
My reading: {"value": 14, "unit": "V"}
